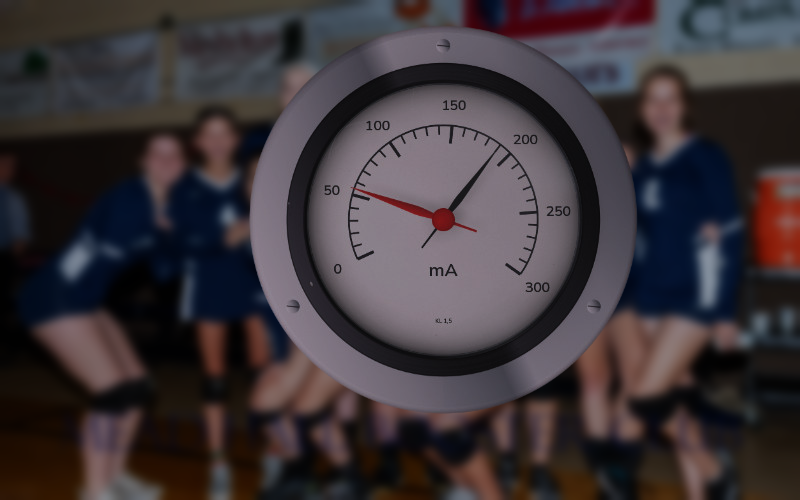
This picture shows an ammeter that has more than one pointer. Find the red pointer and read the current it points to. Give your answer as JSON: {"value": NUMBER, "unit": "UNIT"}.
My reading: {"value": 55, "unit": "mA"}
